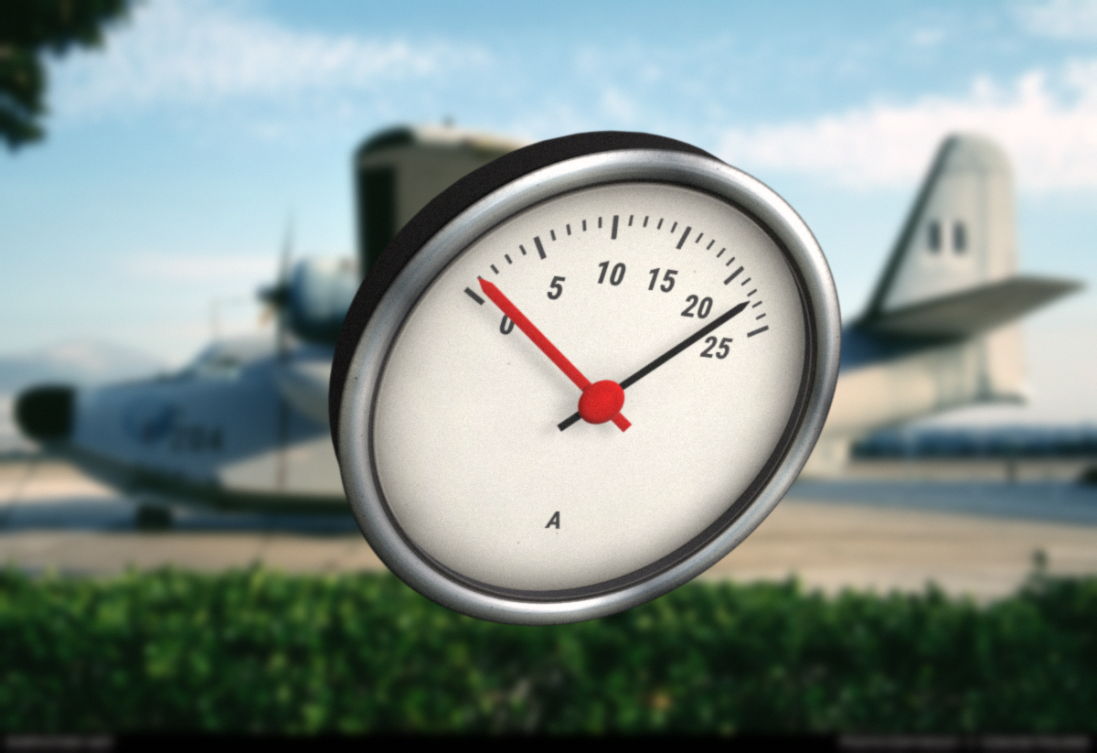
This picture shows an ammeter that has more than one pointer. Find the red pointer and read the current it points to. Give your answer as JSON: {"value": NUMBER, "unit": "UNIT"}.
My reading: {"value": 1, "unit": "A"}
